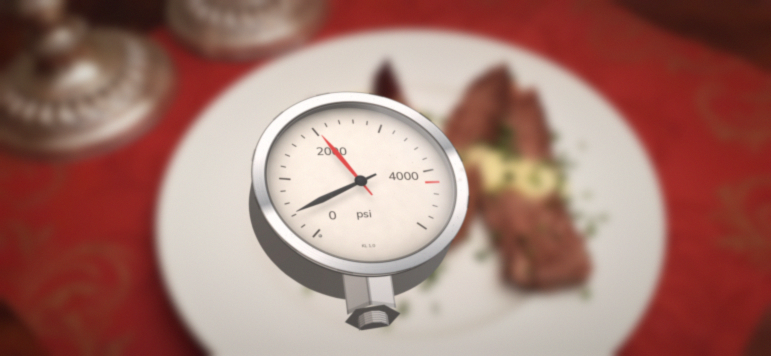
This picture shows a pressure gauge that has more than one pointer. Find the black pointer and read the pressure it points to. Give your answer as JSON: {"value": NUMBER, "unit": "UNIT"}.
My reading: {"value": 400, "unit": "psi"}
